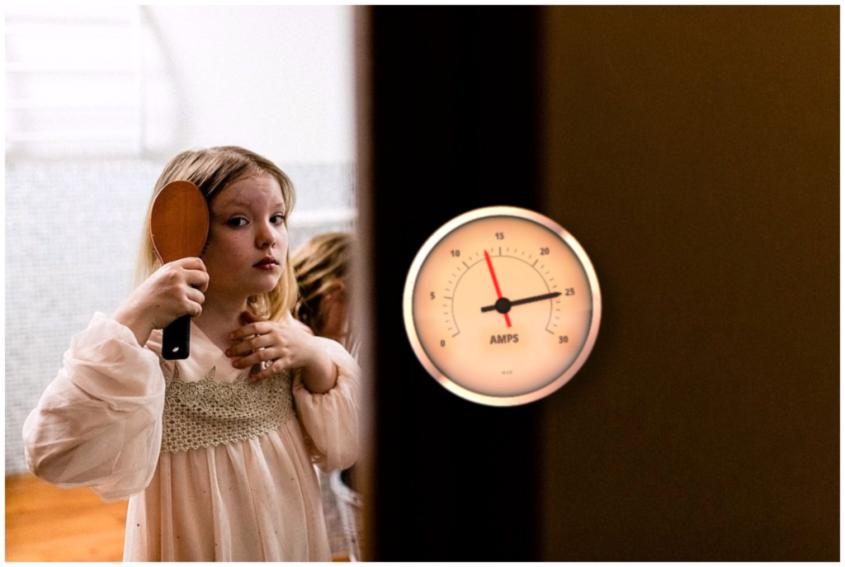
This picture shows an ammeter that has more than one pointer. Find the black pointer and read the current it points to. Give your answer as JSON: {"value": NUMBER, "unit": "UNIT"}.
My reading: {"value": 25, "unit": "A"}
